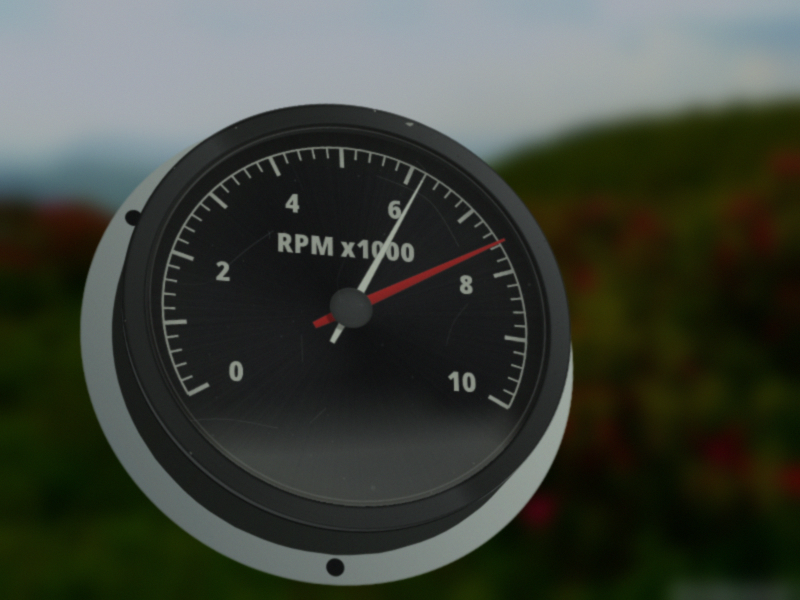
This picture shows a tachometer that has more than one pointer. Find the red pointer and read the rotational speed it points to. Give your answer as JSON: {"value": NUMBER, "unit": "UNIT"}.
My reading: {"value": 7600, "unit": "rpm"}
